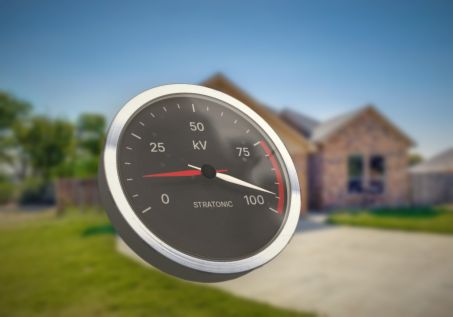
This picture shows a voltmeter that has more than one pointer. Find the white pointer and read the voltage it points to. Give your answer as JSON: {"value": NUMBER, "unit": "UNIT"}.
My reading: {"value": 95, "unit": "kV"}
